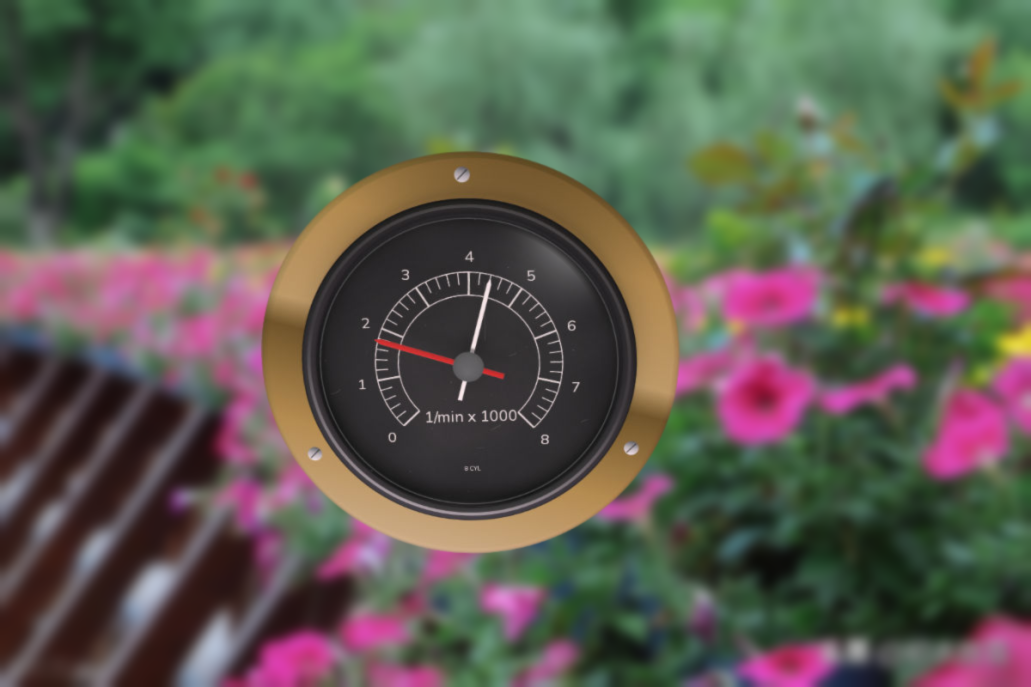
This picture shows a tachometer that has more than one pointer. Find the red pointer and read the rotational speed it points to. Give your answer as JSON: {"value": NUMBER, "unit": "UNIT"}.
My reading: {"value": 1800, "unit": "rpm"}
